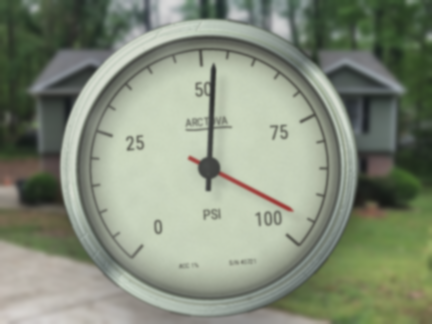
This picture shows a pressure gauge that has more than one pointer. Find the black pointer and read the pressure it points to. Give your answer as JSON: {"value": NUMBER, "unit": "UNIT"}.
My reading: {"value": 52.5, "unit": "psi"}
